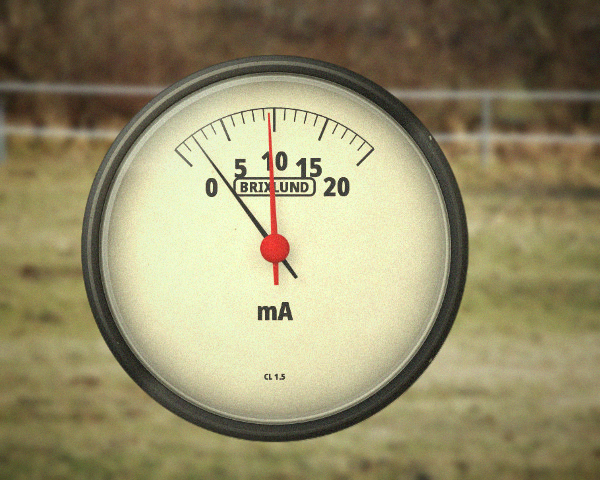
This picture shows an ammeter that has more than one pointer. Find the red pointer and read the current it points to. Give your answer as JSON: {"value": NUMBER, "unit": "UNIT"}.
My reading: {"value": 9.5, "unit": "mA"}
